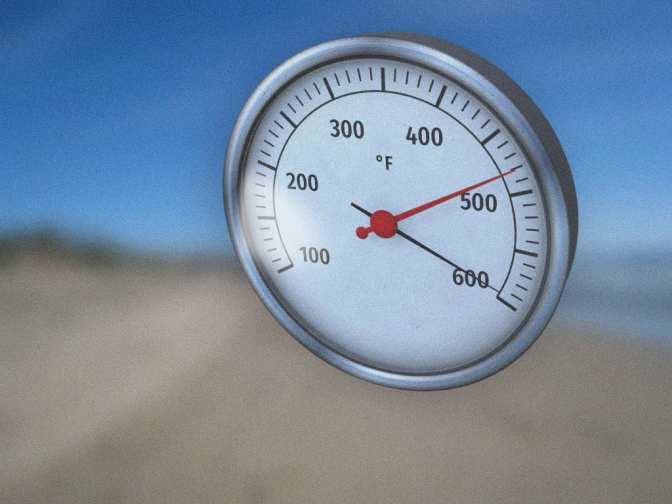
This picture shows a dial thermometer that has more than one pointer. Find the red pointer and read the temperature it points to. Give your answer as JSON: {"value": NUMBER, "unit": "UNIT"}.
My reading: {"value": 480, "unit": "°F"}
